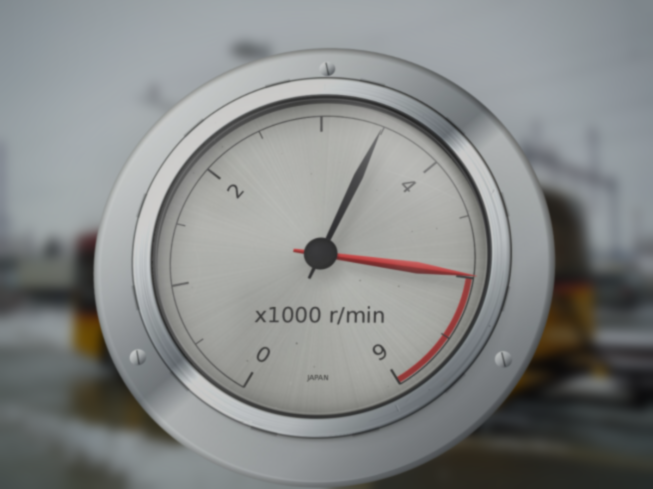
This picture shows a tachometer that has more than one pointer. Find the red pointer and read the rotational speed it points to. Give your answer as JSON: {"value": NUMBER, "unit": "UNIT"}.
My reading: {"value": 5000, "unit": "rpm"}
